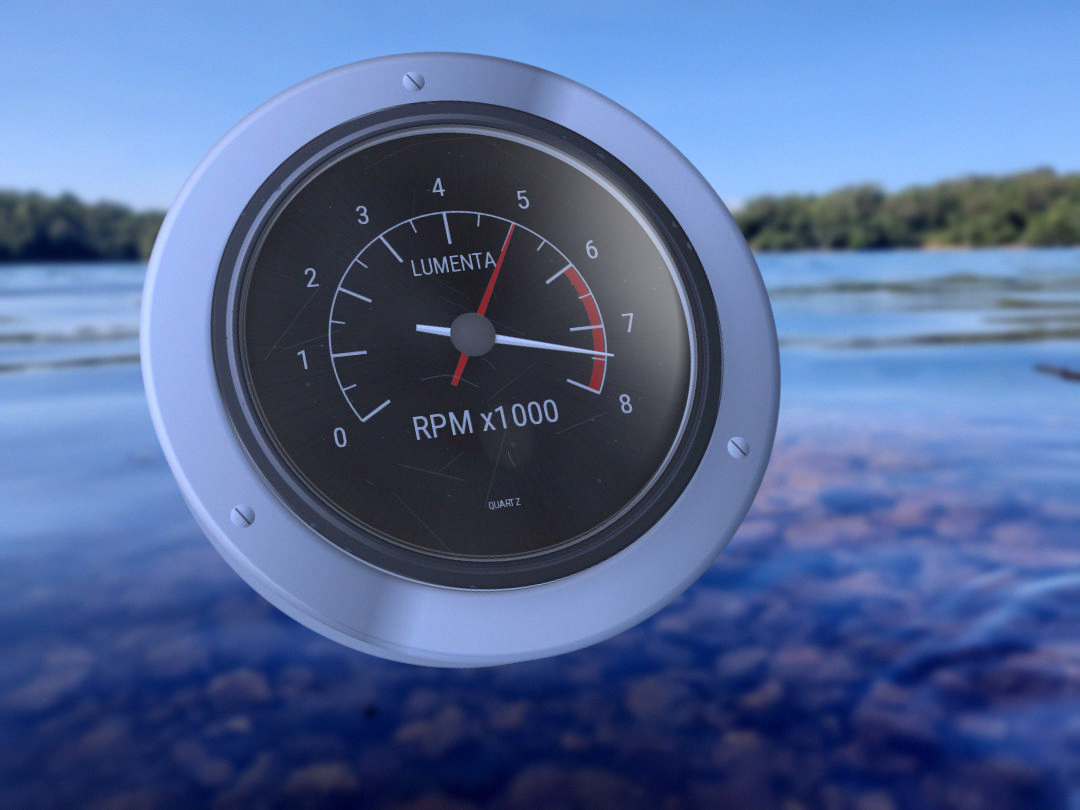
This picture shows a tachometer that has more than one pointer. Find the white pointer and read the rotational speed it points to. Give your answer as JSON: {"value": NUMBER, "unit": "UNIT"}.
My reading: {"value": 7500, "unit": "rpm"}
